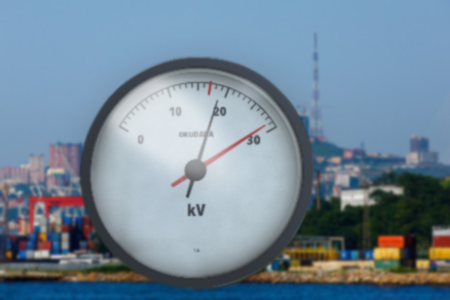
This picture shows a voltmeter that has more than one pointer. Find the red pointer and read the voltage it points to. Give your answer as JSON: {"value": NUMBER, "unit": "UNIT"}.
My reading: {"value": 29, "unit": "kV"}
